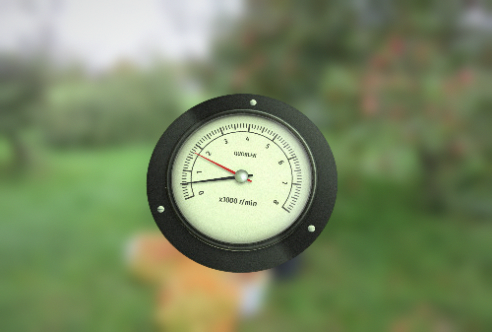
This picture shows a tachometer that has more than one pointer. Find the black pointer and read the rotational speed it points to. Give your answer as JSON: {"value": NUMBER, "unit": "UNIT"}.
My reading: {"value": 500, "unit": "rpm"}
